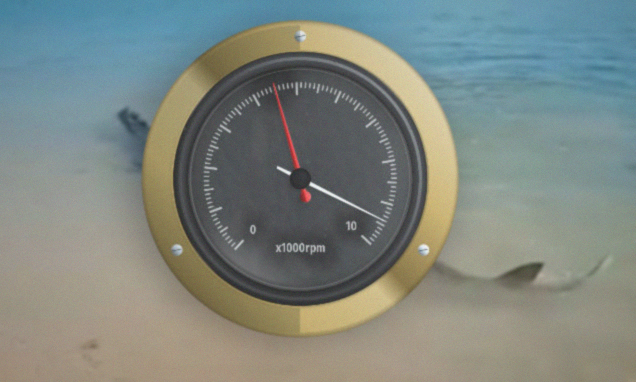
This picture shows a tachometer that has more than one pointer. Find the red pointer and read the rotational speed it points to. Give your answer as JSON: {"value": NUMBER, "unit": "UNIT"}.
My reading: {"value": 4500, "unit": "rpm"}
